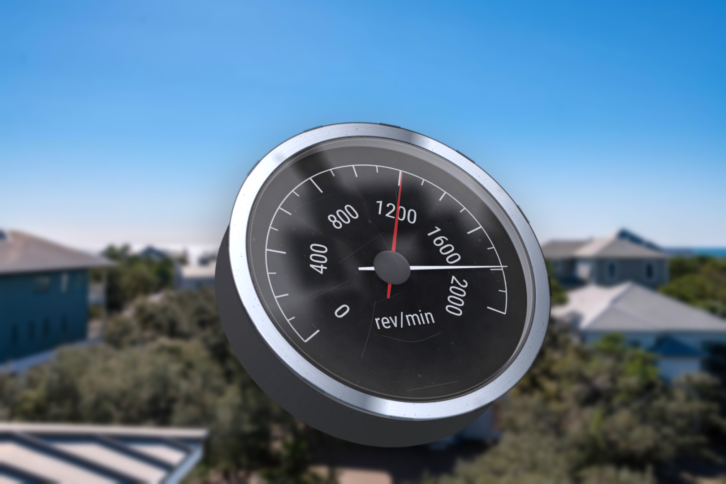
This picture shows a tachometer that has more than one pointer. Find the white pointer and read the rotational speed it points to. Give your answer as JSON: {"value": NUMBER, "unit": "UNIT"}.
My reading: {"value": 1800, "unit": "rpm"}
